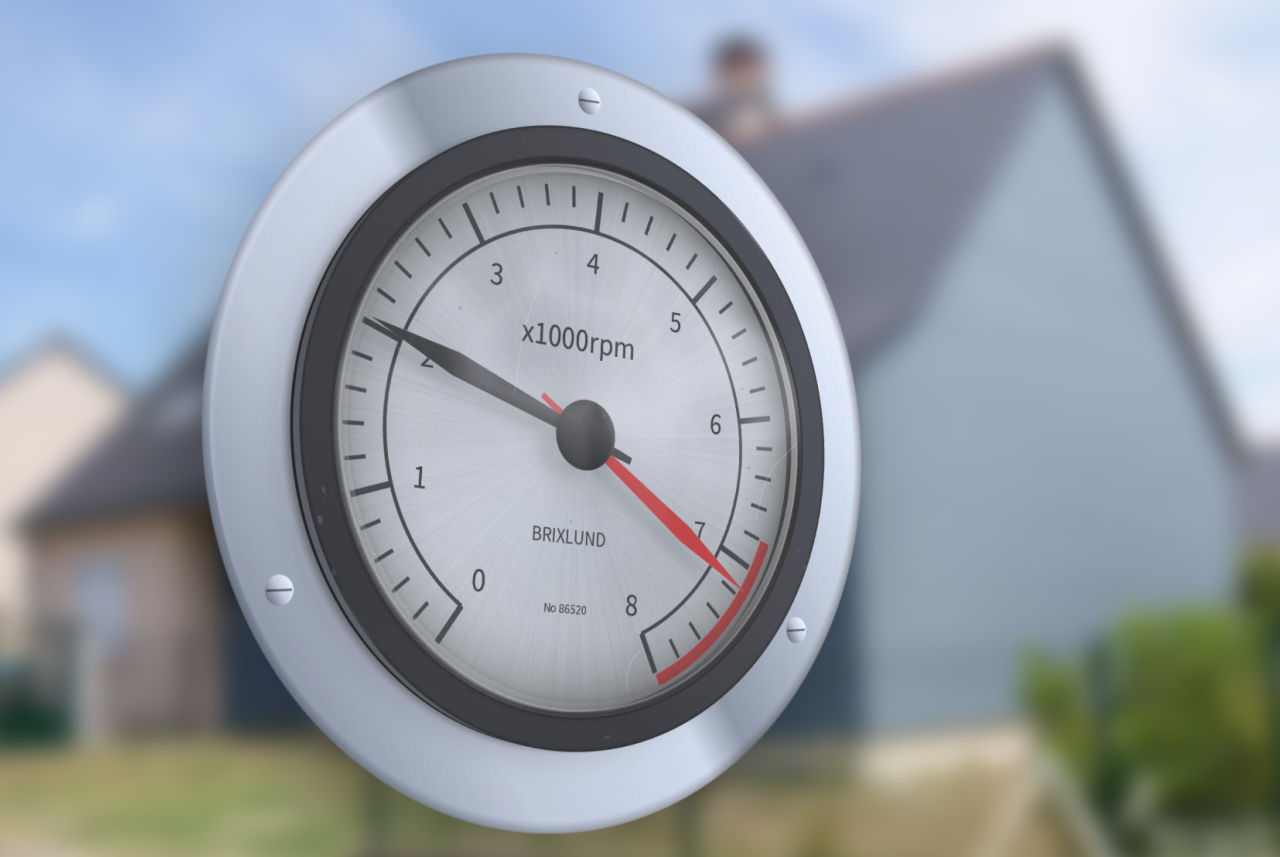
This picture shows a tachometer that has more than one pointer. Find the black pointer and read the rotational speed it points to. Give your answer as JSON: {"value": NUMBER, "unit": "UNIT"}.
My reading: {"value": 2000, "unit": "rpm"}
